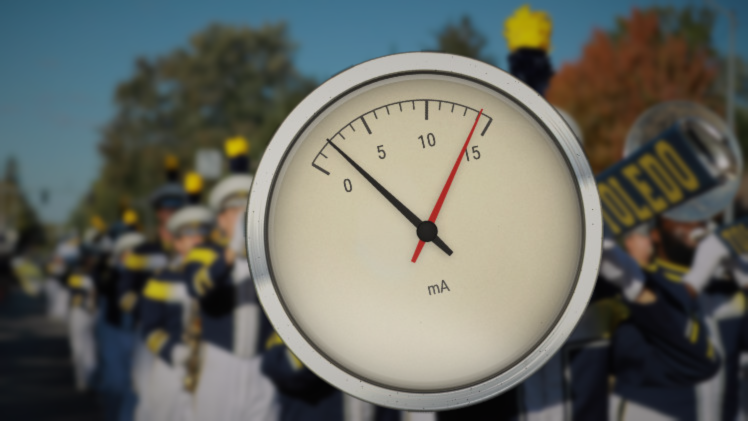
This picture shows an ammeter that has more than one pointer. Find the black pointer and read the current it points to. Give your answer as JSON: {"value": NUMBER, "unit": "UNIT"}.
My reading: {"value": 2, "unit": "mA"}
